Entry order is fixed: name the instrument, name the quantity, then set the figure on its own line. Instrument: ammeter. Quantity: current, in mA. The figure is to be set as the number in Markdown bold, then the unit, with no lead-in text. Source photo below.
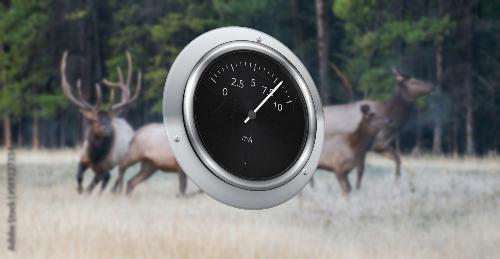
**8** mA
